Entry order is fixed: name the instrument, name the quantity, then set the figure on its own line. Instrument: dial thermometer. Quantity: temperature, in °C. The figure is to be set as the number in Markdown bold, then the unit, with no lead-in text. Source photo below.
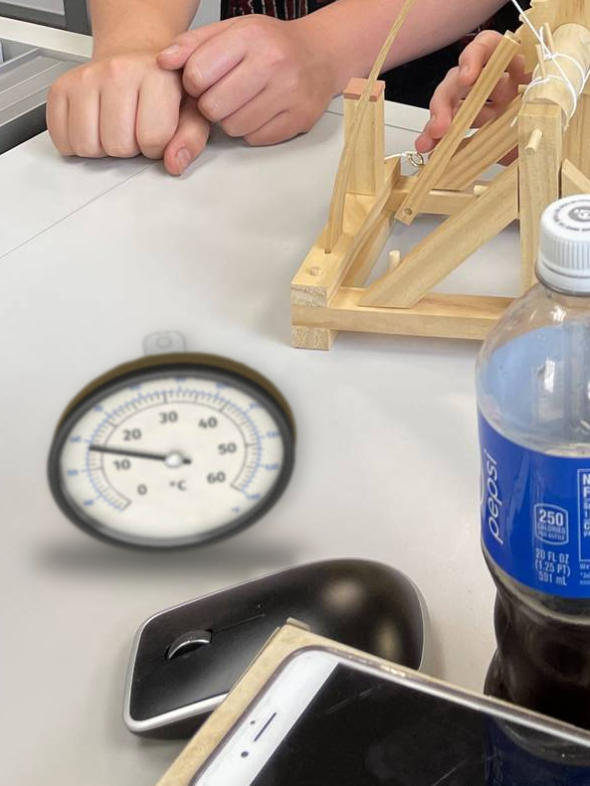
**15** °C
